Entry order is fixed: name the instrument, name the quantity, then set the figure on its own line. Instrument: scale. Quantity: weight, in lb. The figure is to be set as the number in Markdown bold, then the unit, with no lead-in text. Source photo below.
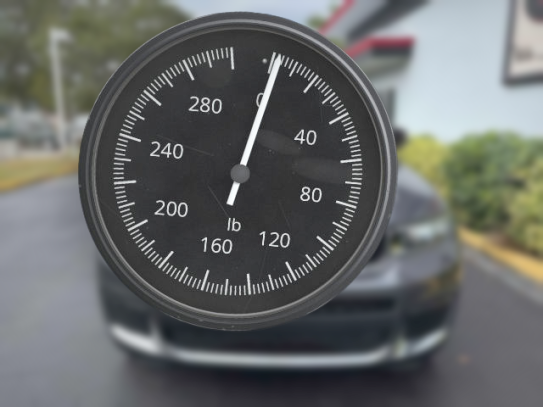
**2** lb
